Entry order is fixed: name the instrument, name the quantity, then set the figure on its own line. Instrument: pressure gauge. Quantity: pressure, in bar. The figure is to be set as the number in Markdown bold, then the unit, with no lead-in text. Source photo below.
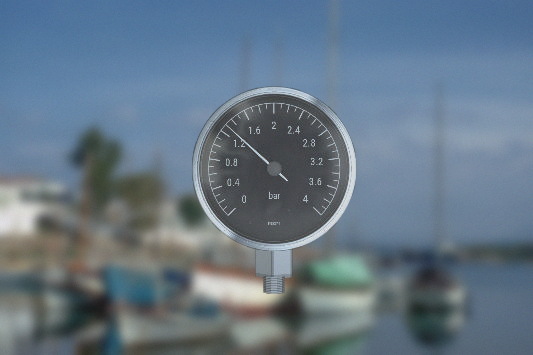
**1.3** bar
